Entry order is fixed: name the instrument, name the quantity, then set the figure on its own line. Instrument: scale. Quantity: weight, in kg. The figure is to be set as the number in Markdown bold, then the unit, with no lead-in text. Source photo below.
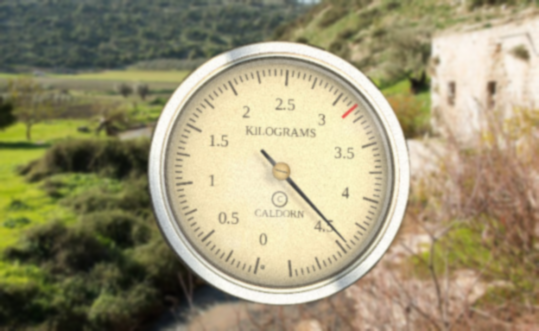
**4.45** kg
